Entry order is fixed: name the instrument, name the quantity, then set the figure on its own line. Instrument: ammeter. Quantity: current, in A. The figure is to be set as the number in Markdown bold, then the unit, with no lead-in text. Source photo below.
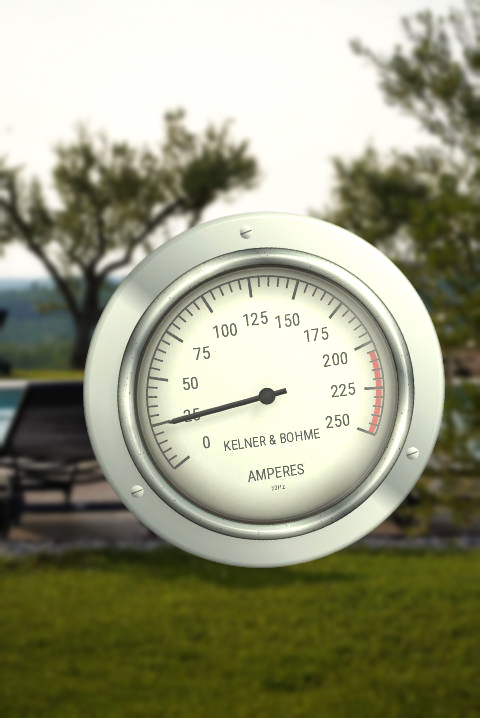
**25** A
